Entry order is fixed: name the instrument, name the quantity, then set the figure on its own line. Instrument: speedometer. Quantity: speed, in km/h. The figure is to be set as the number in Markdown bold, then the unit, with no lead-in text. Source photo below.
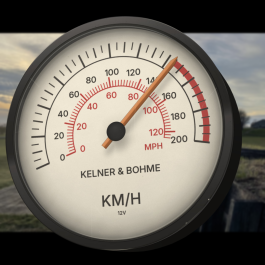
**145** km/h
